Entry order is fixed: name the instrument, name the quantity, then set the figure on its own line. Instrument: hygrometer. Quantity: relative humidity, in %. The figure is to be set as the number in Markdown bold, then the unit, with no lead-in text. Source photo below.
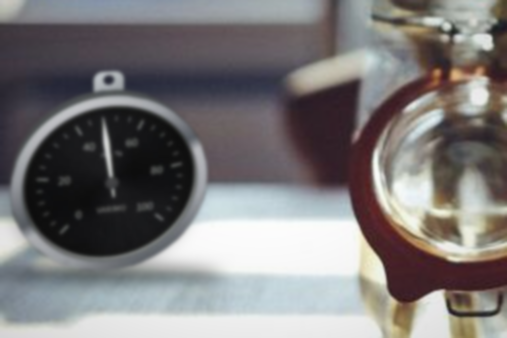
**48** %
